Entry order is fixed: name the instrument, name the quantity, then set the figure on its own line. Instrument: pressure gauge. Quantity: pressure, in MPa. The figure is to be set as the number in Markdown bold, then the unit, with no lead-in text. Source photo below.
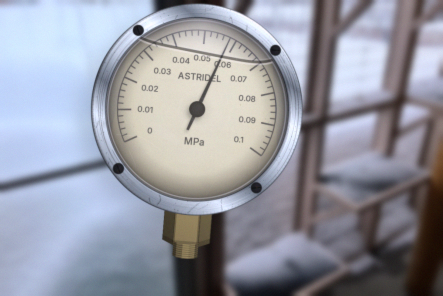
**0.058** MPa
